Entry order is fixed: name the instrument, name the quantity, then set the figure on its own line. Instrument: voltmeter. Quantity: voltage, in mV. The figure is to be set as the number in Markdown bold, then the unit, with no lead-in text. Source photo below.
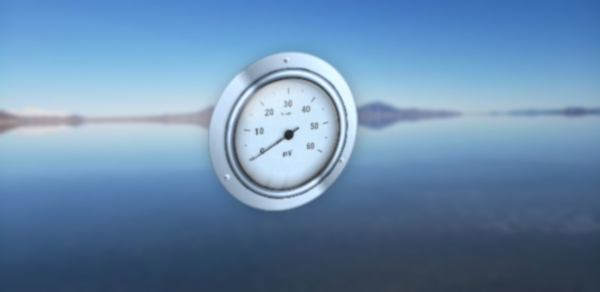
**0** mV
